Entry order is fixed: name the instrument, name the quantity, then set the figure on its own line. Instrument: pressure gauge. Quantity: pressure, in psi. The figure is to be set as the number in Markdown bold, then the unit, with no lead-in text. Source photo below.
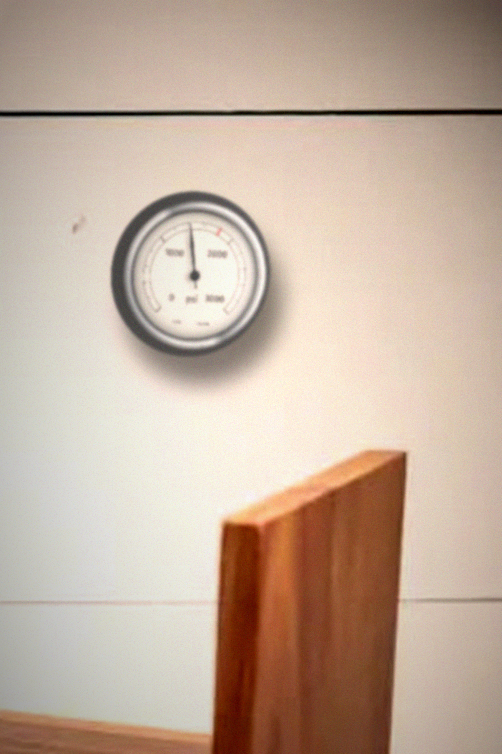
**1400** psi
